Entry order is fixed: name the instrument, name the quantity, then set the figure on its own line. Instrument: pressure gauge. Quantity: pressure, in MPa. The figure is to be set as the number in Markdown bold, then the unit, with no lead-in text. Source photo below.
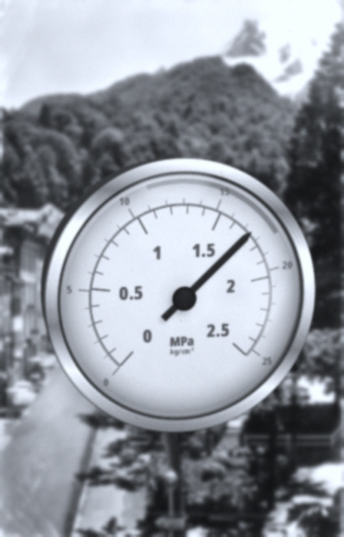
**1.7** MPa
